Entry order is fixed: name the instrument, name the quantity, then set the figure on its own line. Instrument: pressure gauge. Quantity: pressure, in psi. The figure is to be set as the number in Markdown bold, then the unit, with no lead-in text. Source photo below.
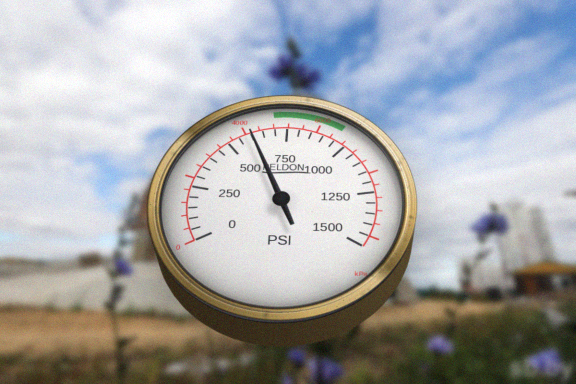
**600** psi
